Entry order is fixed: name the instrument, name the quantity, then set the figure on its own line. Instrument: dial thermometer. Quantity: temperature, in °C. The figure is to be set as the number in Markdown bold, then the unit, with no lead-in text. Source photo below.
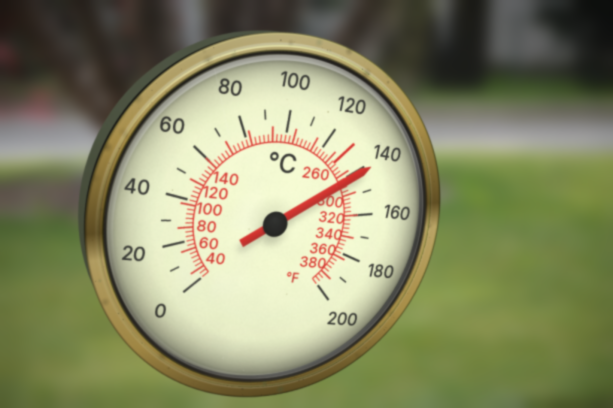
**140** °C
